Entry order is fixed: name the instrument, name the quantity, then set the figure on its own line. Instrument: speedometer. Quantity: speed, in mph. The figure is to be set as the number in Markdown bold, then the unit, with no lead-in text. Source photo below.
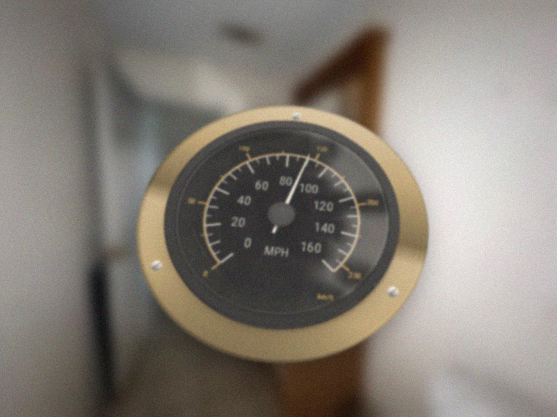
**90** mph
